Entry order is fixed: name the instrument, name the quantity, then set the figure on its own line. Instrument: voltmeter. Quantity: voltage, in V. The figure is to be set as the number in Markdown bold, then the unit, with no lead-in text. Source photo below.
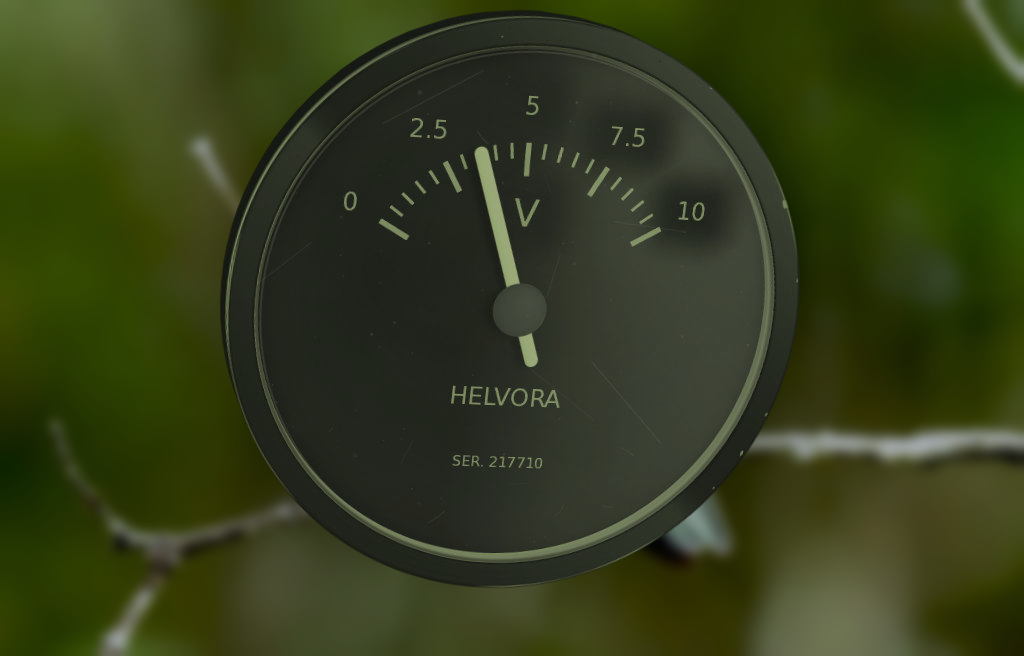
**3.5** V
